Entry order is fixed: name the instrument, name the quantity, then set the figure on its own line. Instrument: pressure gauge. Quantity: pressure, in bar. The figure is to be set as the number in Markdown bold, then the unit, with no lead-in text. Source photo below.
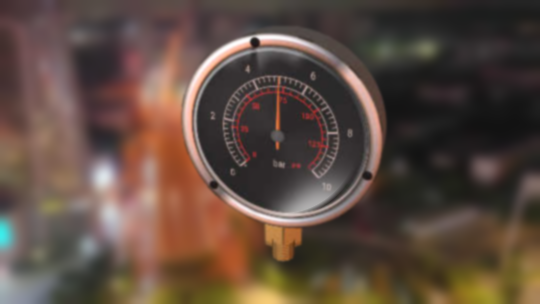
**5** bar
